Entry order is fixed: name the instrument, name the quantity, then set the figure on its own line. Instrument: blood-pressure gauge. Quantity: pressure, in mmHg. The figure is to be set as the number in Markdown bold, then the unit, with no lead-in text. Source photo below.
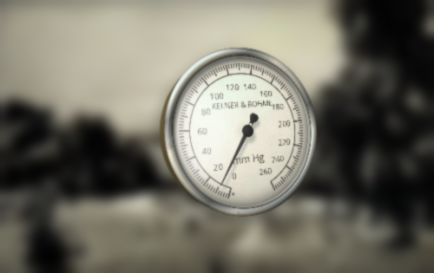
**10** mmHg
